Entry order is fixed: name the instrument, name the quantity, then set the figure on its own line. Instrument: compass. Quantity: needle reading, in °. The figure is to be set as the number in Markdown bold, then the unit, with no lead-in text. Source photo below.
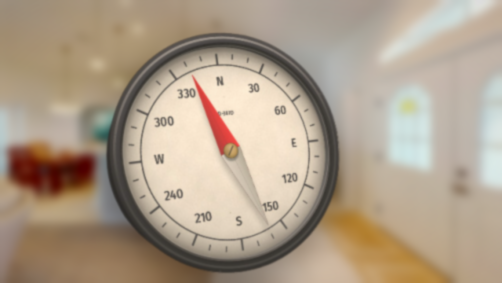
**340** °
